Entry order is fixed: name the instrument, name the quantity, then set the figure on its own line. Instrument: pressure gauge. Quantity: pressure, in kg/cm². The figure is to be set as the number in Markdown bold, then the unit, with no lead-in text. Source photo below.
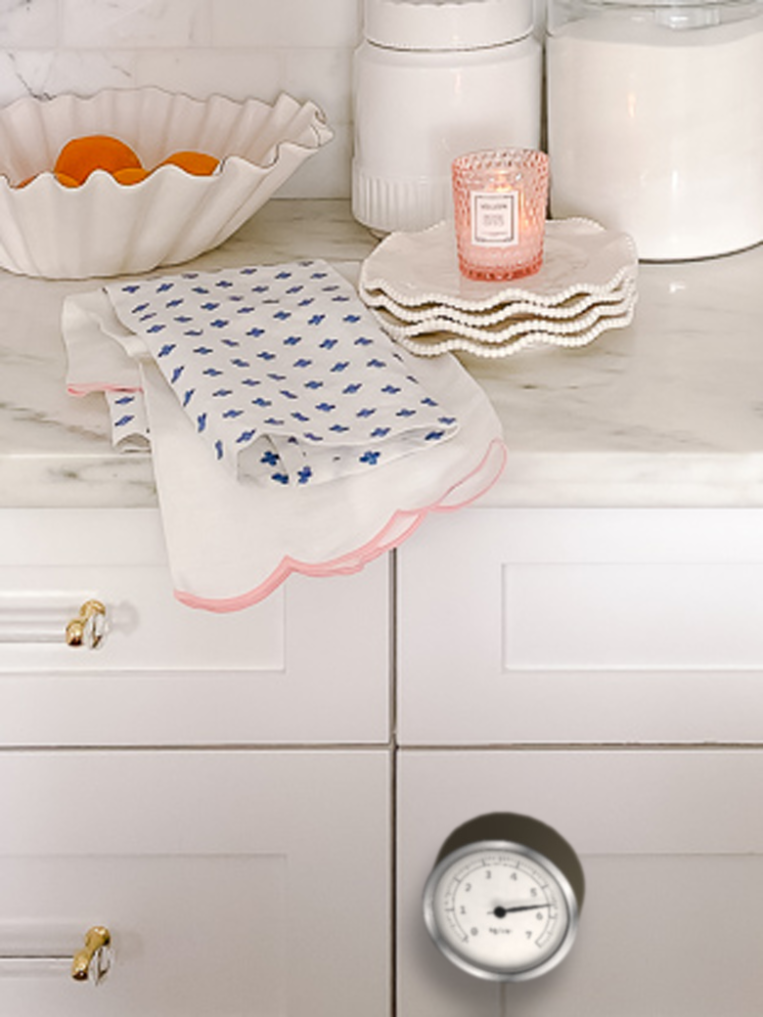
**5.5** kg/cm²
